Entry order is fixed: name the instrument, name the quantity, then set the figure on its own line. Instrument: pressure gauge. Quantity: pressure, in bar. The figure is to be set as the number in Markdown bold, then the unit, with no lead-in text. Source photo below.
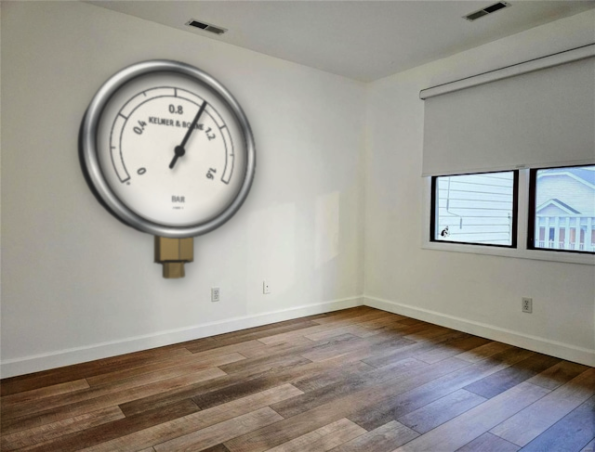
**1** bar
